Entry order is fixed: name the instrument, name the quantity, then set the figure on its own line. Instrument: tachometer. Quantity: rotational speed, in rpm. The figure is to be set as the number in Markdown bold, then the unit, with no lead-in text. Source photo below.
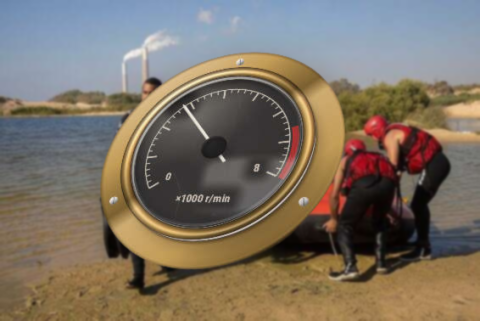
**2800** rpm
